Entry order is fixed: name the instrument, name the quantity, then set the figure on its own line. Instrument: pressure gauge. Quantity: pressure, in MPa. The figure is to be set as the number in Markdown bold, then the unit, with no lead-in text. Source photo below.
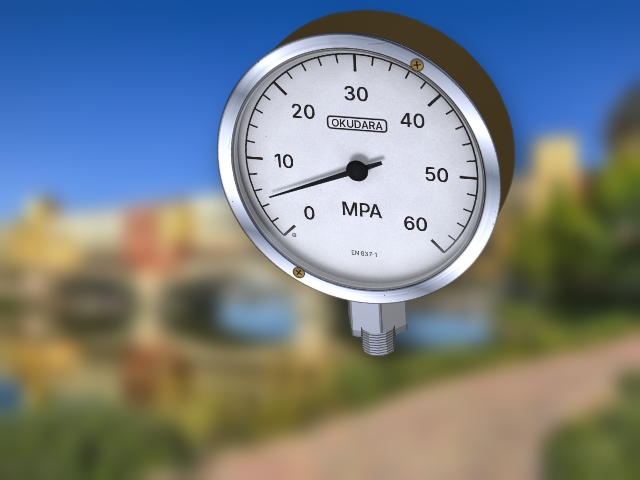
**5** MPa
